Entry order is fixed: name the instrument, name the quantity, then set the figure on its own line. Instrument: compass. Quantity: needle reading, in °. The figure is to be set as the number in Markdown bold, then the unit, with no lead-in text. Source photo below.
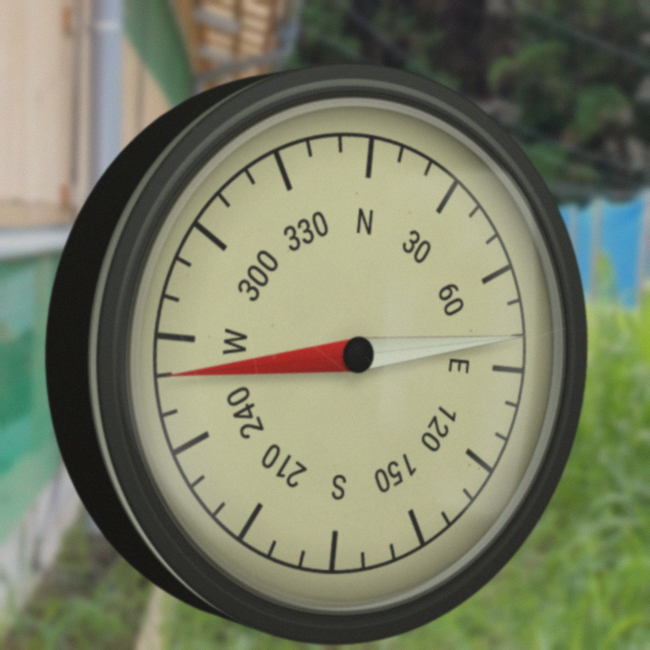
**260** °
